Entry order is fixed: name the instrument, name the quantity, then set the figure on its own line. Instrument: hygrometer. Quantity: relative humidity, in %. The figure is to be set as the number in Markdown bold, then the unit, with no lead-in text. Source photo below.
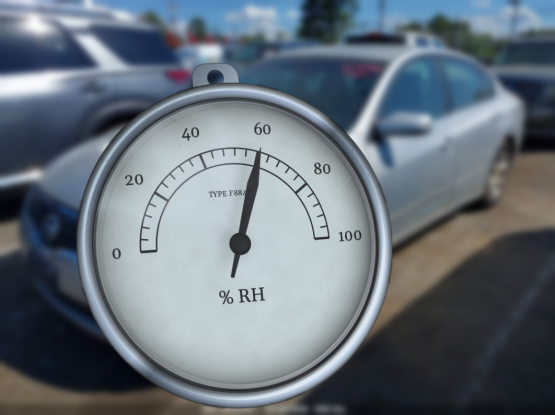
**60** %
